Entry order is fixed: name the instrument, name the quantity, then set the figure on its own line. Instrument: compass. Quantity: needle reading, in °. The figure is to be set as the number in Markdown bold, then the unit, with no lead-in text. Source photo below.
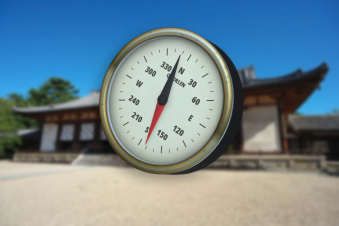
**170** °
